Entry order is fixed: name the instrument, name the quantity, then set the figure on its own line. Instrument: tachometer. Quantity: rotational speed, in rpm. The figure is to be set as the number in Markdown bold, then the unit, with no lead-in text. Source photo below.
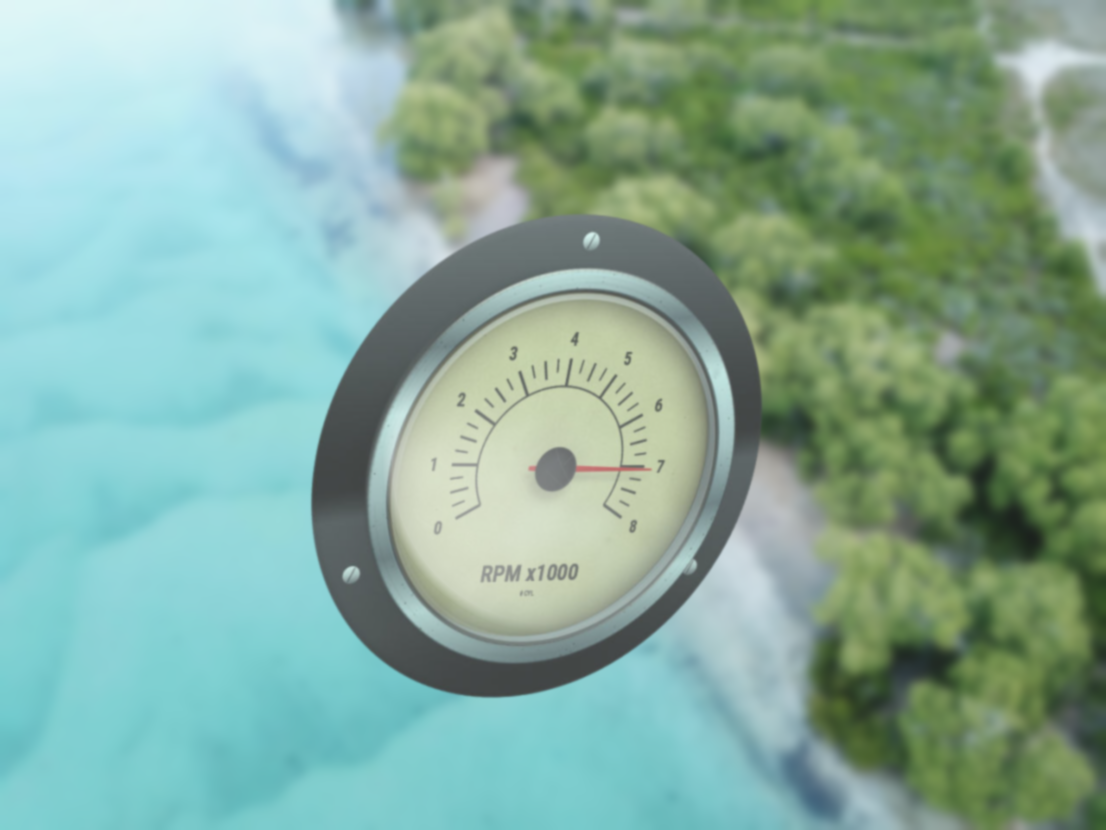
**7000** rpm
